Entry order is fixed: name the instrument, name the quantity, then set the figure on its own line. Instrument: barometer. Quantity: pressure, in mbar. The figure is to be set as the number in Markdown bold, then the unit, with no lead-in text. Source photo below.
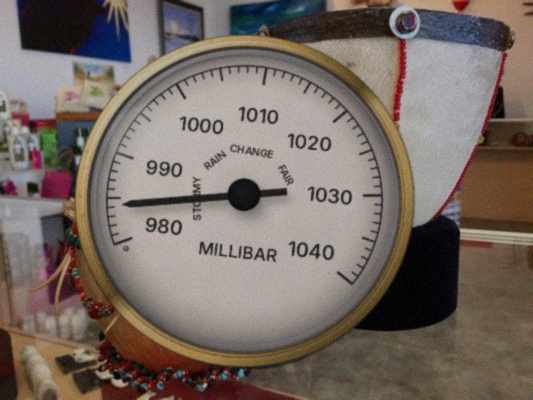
**984** mbar
